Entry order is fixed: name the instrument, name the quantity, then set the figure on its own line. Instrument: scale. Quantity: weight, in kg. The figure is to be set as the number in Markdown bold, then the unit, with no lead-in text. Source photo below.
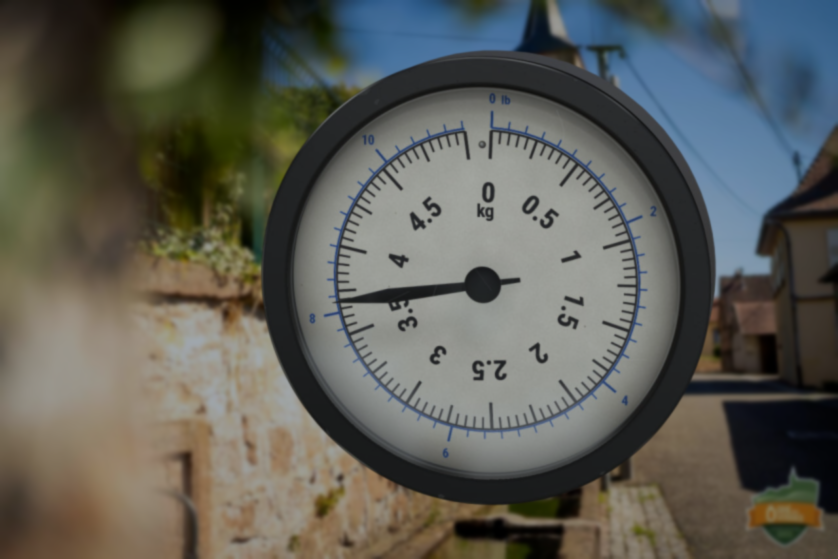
**3.7** kg
